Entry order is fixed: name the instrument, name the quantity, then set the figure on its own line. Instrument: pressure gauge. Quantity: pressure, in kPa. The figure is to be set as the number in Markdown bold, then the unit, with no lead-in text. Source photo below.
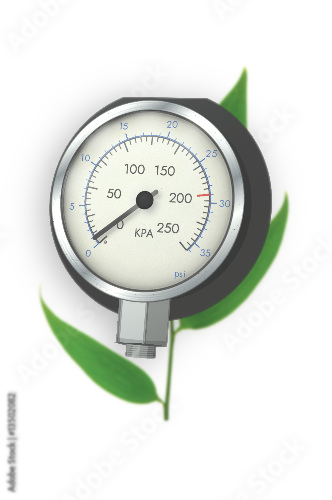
**5** kPa
